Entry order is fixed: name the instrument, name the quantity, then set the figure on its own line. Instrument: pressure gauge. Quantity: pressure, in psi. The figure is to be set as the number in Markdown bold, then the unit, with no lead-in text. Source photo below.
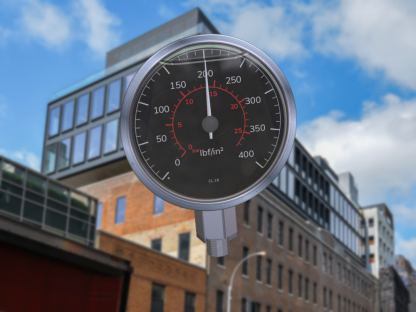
**200** psi
